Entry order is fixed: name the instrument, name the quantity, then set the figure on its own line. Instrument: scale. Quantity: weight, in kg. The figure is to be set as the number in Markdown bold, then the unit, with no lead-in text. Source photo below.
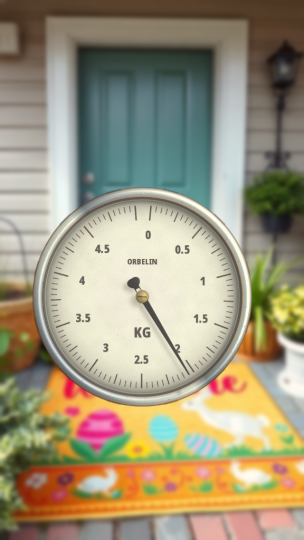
**2.05** kg
